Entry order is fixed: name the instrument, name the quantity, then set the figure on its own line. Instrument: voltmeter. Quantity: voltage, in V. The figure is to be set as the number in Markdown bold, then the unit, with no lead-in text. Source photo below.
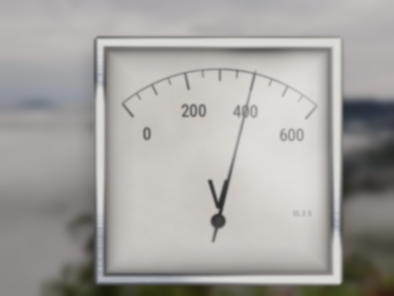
**400** V
